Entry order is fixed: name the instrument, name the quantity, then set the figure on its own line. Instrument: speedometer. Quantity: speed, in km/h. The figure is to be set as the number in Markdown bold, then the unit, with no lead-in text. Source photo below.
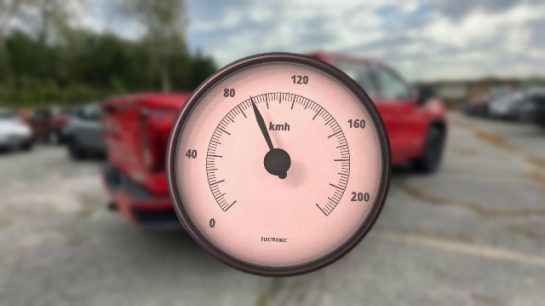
**90** km/h
